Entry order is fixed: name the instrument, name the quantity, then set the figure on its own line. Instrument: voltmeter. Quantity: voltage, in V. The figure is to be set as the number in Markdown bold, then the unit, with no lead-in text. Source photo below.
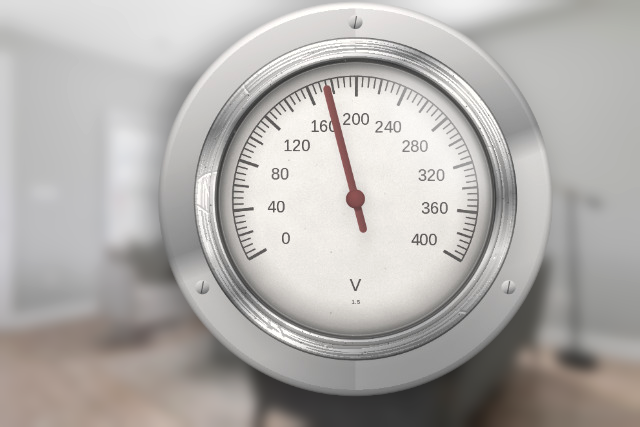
**175** V
